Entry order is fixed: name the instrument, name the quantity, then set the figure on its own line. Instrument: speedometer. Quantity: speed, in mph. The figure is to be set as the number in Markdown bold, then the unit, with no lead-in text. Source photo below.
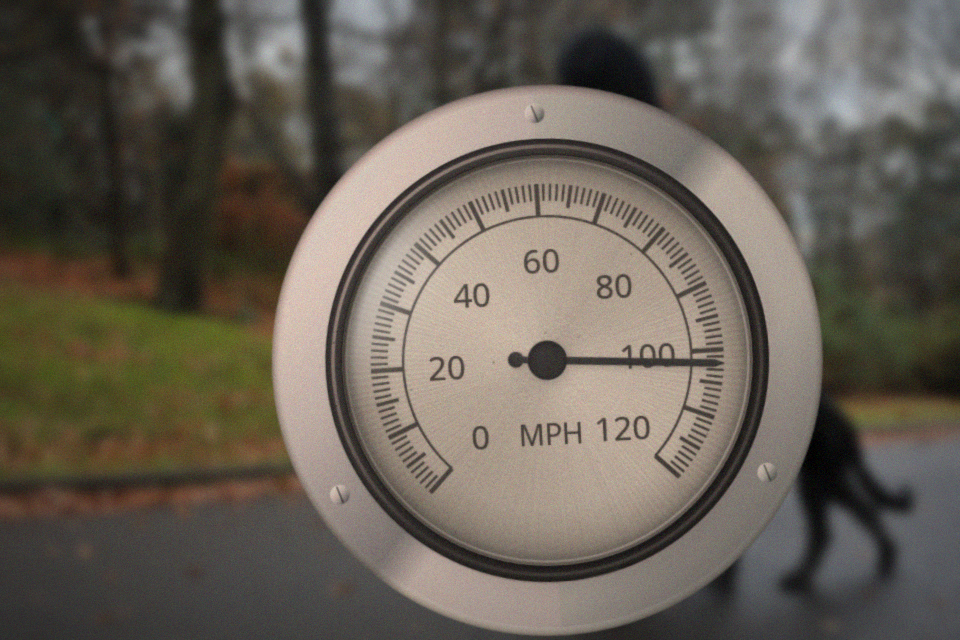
**102** mph
